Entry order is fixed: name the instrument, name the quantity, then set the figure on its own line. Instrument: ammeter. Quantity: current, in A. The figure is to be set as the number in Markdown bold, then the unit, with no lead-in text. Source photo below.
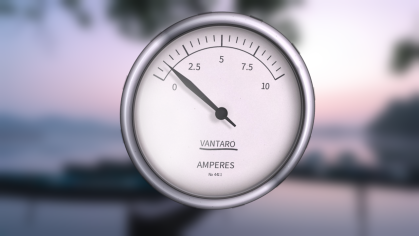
**1** A
